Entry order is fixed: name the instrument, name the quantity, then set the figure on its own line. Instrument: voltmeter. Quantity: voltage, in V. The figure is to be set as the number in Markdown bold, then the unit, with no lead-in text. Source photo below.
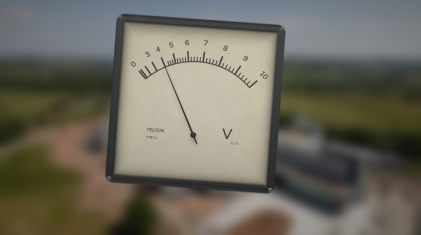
**4** V
